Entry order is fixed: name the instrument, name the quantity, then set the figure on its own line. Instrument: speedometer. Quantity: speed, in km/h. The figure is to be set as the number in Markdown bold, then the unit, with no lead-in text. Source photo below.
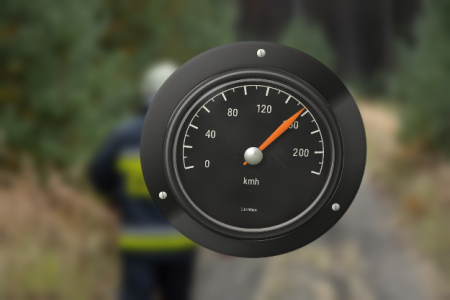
**155** km/h
